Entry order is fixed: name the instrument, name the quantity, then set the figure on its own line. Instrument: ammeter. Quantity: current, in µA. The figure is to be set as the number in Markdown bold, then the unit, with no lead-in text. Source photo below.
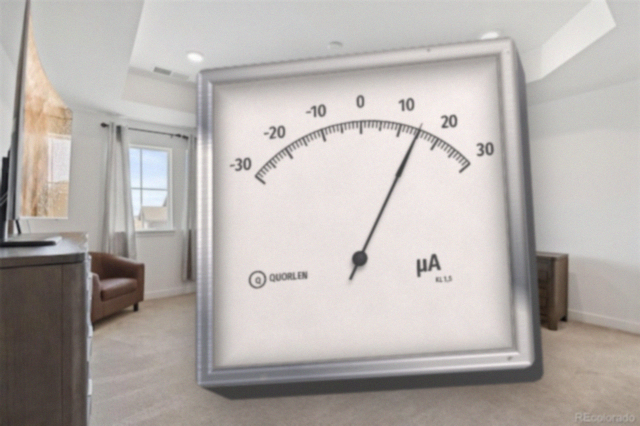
**15** µA
